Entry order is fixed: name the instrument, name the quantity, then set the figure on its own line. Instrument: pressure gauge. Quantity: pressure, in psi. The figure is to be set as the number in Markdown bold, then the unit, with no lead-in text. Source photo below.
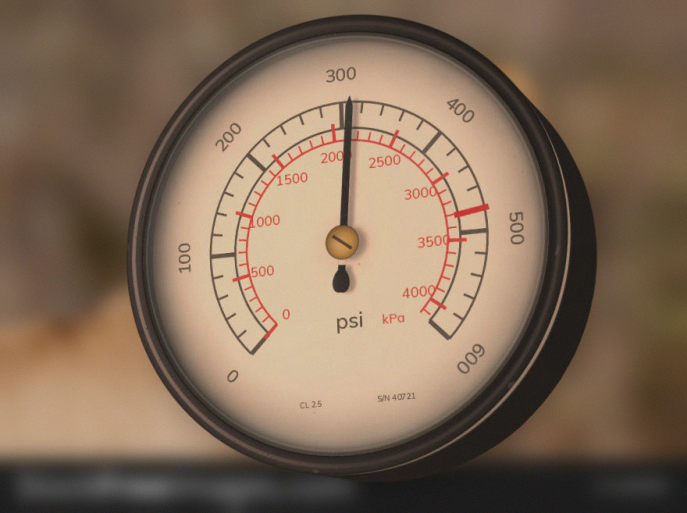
**310** psi
